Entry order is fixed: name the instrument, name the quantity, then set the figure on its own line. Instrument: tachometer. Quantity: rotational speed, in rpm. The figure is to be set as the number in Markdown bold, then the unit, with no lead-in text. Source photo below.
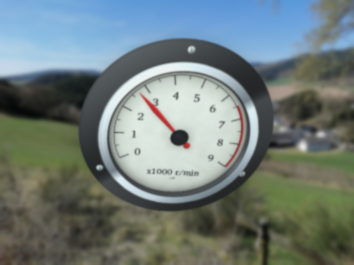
**2750** rpm
